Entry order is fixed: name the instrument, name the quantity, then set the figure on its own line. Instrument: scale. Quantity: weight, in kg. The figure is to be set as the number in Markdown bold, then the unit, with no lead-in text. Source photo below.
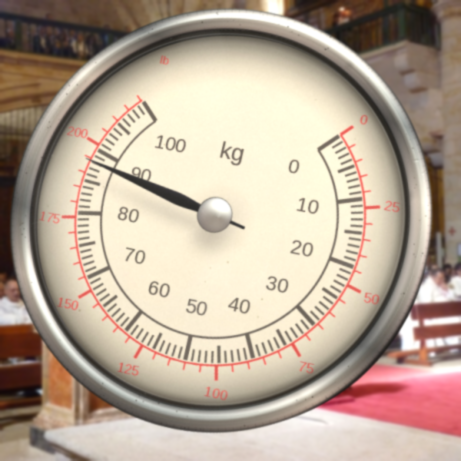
**88** kg
